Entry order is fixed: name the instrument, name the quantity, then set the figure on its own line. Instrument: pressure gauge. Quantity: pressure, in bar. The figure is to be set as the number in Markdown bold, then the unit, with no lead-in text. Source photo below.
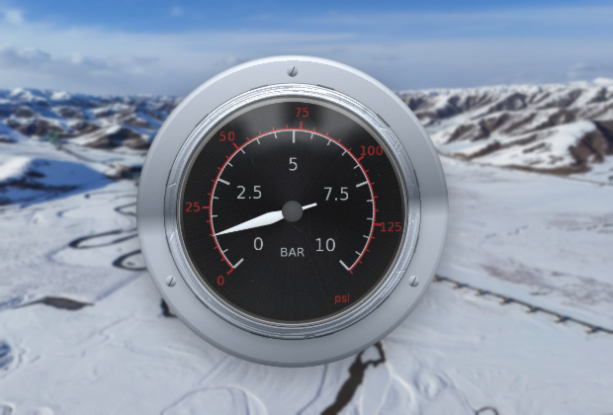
**1** bar
